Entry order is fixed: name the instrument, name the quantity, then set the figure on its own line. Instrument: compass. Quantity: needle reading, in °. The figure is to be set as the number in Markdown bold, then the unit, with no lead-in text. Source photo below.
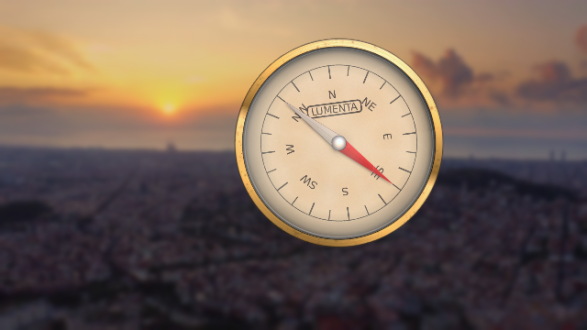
**135** °
